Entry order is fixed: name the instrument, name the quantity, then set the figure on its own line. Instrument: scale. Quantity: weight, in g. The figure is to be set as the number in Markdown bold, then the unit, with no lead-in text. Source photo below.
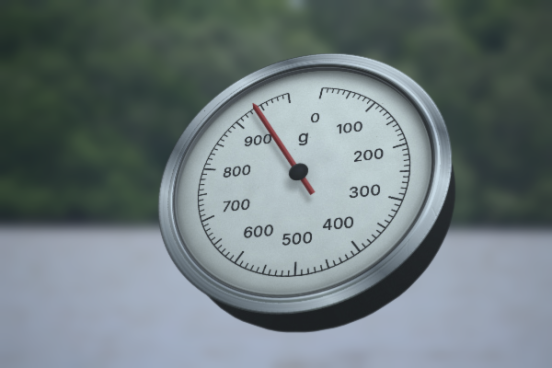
**940** g
